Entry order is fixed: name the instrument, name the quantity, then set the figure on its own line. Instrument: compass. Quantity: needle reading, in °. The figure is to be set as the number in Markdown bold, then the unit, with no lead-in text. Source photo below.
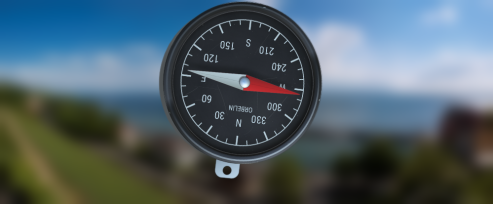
**275** °
